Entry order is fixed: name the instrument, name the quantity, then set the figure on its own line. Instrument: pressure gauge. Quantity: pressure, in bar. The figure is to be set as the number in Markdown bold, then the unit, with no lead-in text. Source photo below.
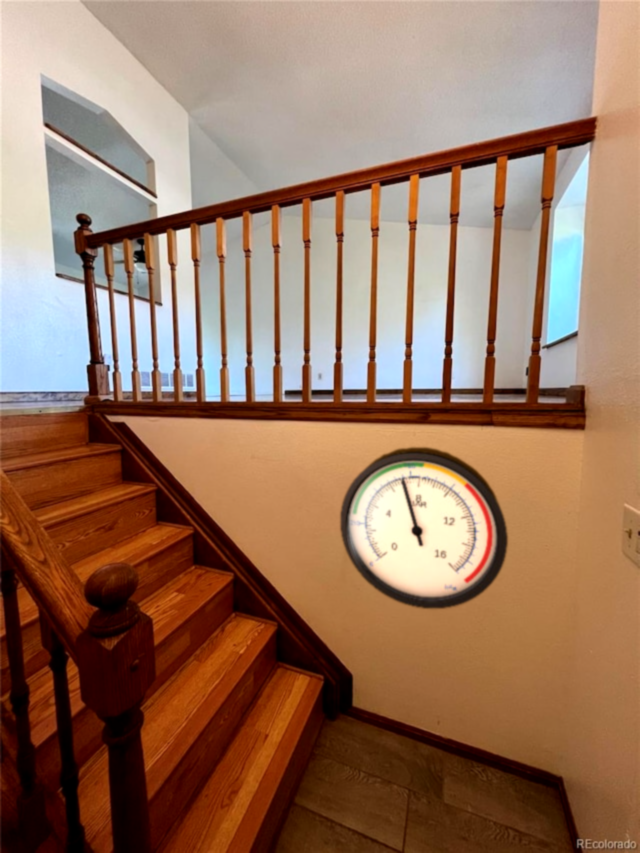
**7** bar
